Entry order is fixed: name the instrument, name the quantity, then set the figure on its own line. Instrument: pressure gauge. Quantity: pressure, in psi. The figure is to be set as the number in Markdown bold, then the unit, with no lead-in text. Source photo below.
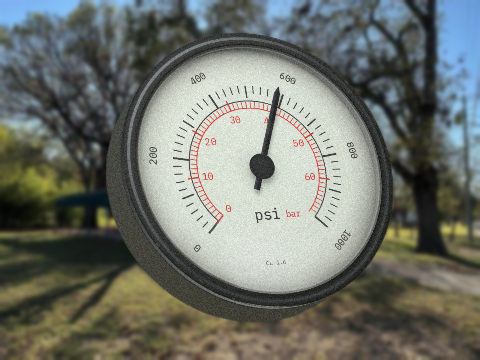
**580** psi
